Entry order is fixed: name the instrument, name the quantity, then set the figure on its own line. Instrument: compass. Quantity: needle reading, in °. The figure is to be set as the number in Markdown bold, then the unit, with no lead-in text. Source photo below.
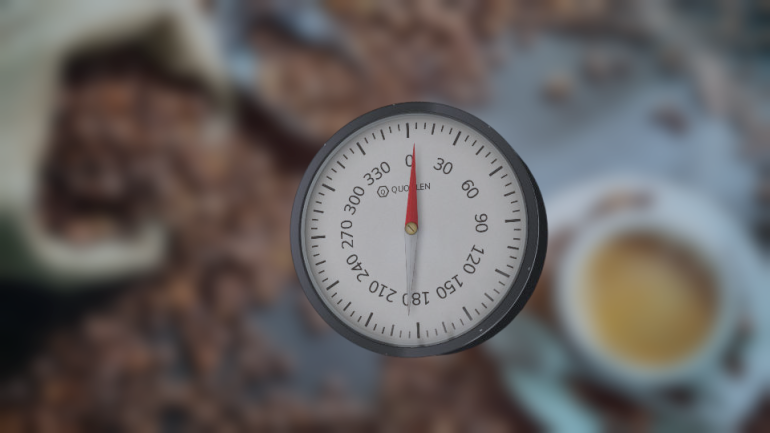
**5** °
